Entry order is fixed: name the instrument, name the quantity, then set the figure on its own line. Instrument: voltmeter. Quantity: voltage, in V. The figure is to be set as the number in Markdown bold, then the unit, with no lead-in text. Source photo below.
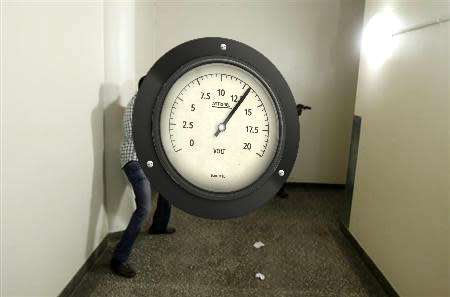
**13** V
